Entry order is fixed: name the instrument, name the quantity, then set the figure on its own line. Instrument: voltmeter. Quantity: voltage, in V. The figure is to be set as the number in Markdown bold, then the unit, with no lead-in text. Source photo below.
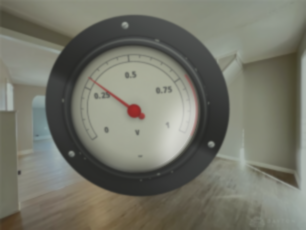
**0.3** V
